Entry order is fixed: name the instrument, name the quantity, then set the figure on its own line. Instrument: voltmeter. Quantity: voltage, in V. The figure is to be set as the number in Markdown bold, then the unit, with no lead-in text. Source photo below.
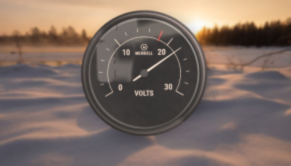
**22** V
